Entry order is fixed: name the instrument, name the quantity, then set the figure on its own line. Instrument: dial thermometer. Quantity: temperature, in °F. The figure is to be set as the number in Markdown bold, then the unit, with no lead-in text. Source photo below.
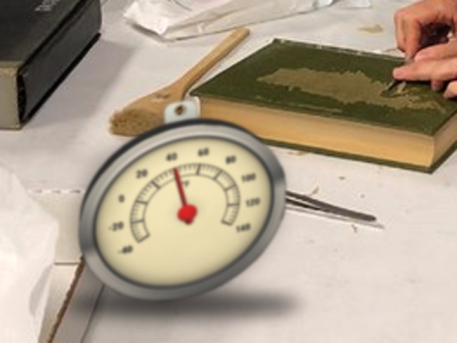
**40** °F
